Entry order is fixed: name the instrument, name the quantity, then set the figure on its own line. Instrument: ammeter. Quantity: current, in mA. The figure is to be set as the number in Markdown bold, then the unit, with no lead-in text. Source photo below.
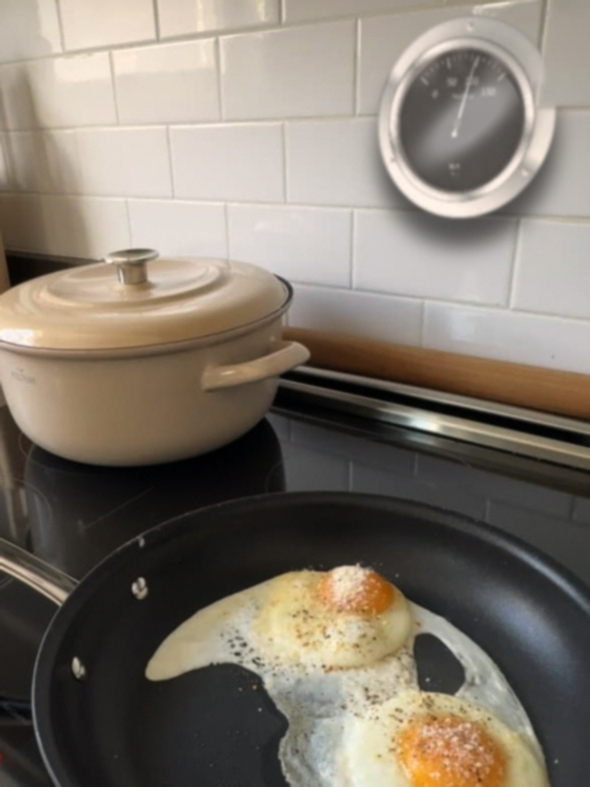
**100** mA
